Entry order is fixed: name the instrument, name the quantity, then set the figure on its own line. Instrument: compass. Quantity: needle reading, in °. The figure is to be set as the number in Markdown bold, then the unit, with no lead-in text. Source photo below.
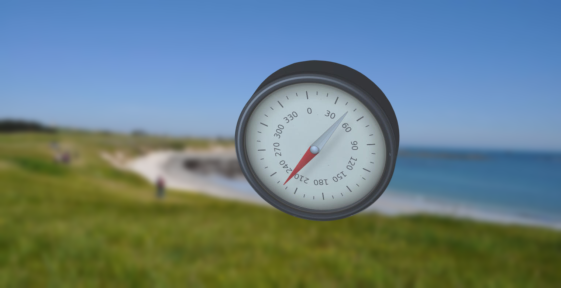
**225** °
